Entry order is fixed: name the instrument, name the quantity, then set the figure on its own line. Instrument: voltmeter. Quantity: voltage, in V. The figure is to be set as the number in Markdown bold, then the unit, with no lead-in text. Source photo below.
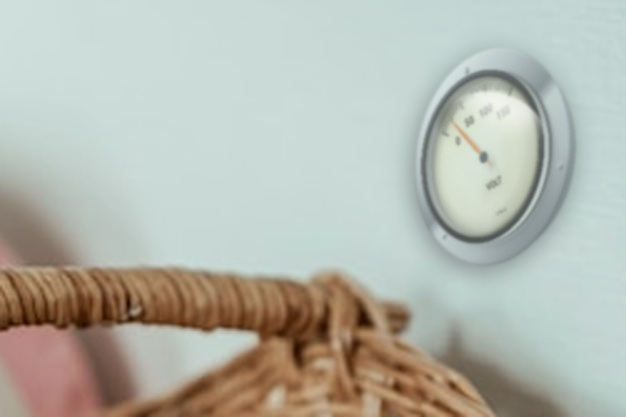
**25** V
